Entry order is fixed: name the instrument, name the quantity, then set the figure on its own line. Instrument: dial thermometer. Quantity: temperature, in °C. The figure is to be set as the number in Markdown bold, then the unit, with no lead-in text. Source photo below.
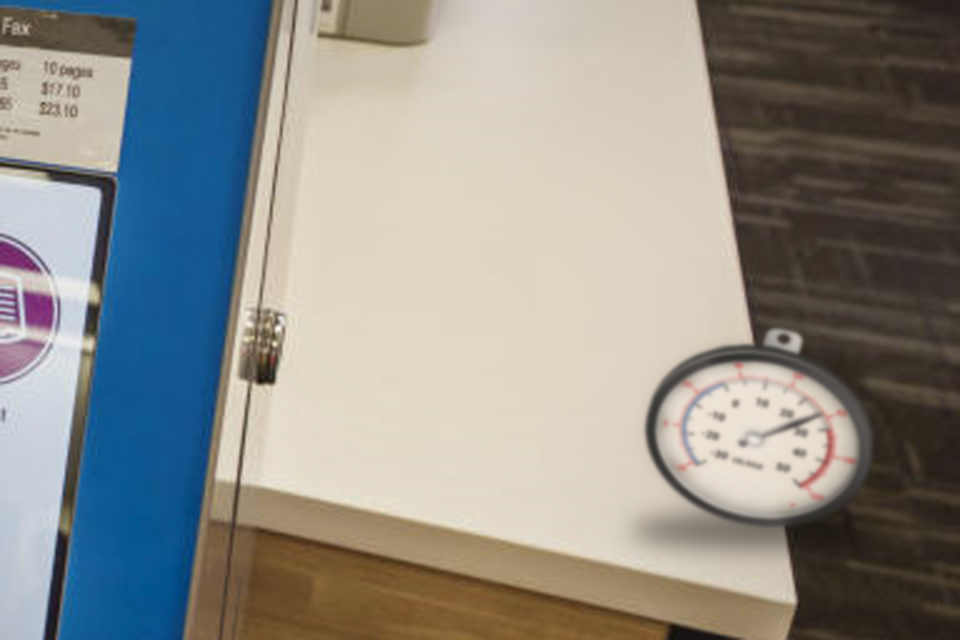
**25** °C
